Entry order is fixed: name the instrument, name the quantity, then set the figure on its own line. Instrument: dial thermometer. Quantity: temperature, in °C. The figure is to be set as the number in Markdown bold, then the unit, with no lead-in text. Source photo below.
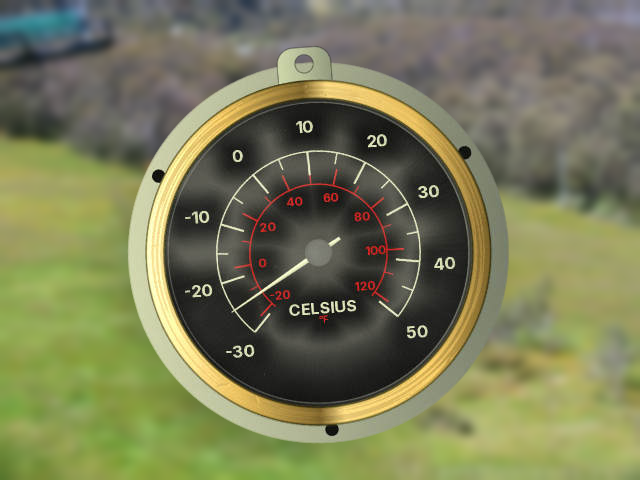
**-25** °C
